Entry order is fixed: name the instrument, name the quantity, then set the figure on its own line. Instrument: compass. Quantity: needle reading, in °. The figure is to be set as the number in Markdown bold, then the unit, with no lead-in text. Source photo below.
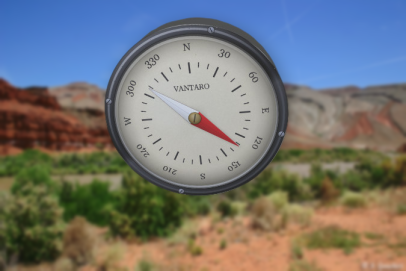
**130** °
